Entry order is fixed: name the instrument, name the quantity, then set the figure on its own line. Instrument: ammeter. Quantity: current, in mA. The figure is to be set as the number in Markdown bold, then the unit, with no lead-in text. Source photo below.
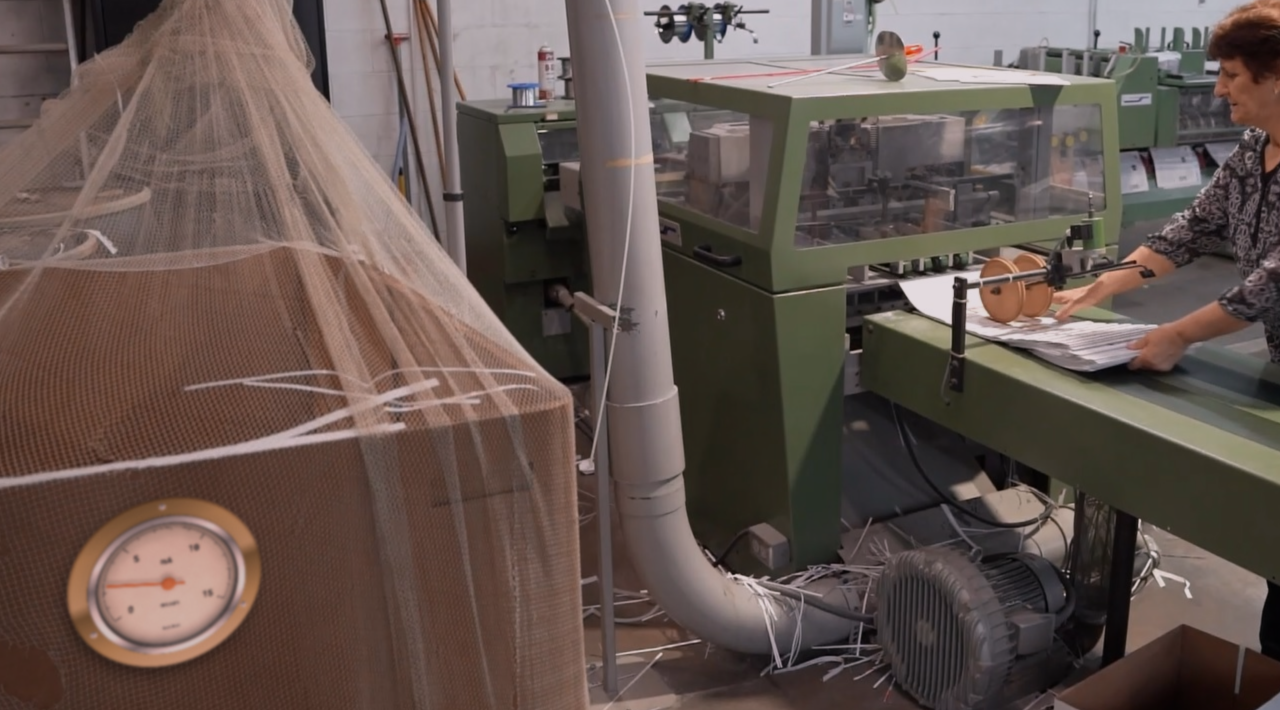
**2.5** mA
